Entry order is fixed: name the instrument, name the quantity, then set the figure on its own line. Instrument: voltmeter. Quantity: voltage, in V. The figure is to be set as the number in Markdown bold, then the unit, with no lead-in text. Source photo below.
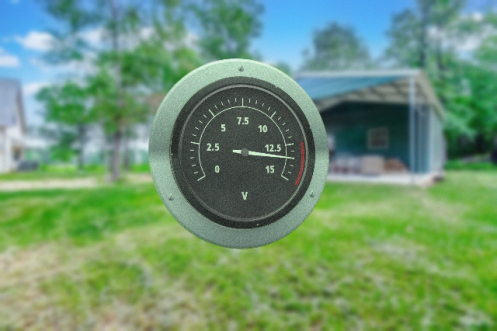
**13.5** V
